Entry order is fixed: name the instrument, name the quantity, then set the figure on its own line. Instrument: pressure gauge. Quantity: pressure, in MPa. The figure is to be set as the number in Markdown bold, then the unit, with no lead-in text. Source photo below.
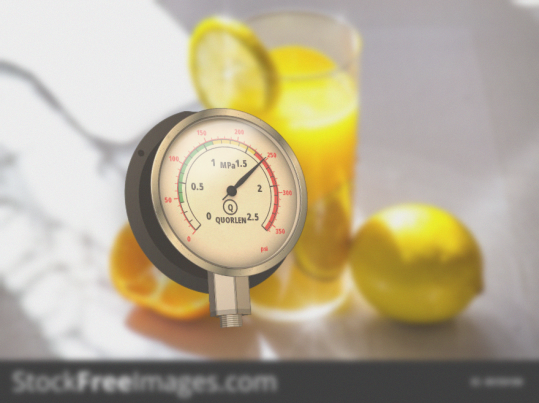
**1.7** MPa
